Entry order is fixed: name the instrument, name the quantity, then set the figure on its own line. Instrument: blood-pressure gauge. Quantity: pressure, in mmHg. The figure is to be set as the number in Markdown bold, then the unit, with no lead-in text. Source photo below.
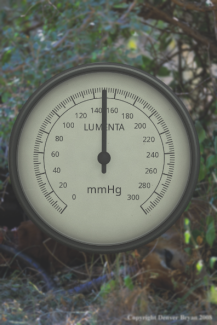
**150** mmHg
